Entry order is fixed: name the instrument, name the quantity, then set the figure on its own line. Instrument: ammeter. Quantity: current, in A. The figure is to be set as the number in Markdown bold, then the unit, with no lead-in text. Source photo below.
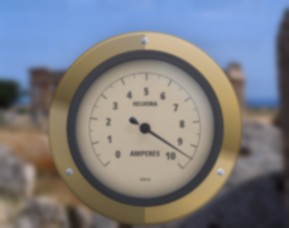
**9.5** A
